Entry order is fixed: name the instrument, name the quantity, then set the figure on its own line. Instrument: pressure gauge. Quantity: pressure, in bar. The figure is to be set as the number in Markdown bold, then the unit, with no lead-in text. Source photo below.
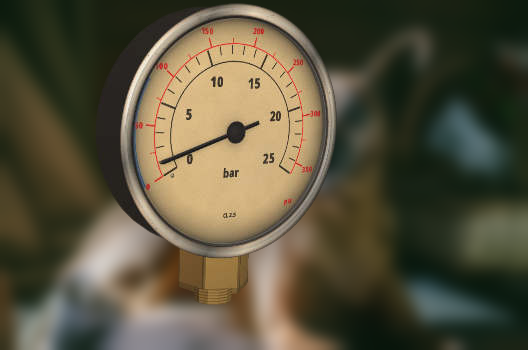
**1** bar
